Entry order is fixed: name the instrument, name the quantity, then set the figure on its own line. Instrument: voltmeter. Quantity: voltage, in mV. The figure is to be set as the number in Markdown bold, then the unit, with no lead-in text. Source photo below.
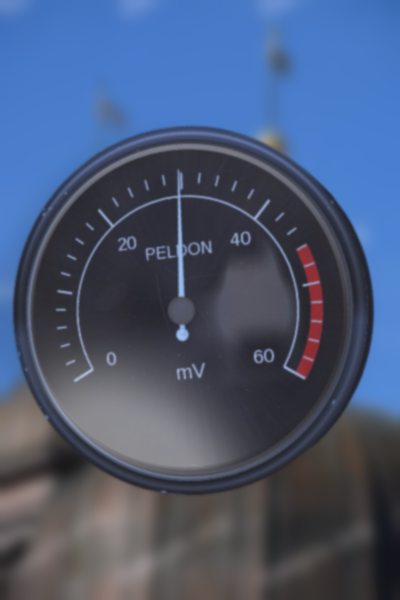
**30** mV
